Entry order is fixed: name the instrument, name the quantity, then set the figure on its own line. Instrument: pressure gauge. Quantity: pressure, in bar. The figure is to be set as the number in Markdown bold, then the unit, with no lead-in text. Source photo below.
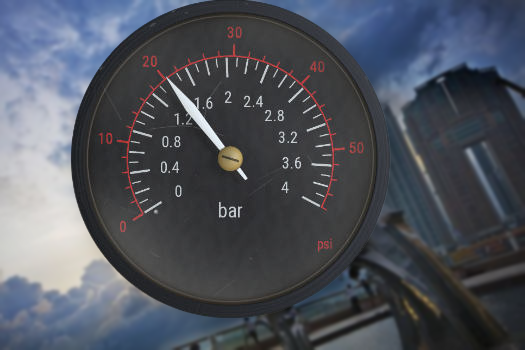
**1.4** bar
